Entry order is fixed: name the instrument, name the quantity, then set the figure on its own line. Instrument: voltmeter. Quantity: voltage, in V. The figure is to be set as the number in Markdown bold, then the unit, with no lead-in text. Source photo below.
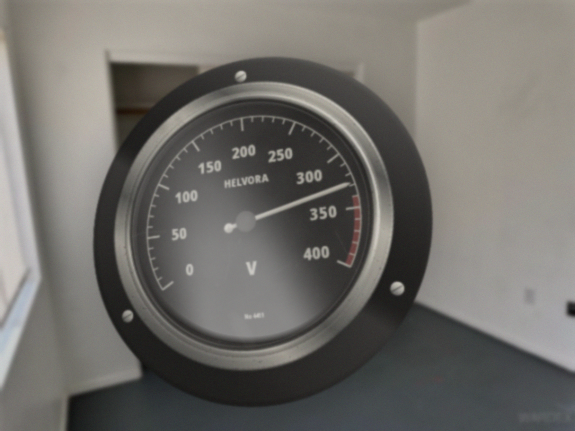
**330** V
